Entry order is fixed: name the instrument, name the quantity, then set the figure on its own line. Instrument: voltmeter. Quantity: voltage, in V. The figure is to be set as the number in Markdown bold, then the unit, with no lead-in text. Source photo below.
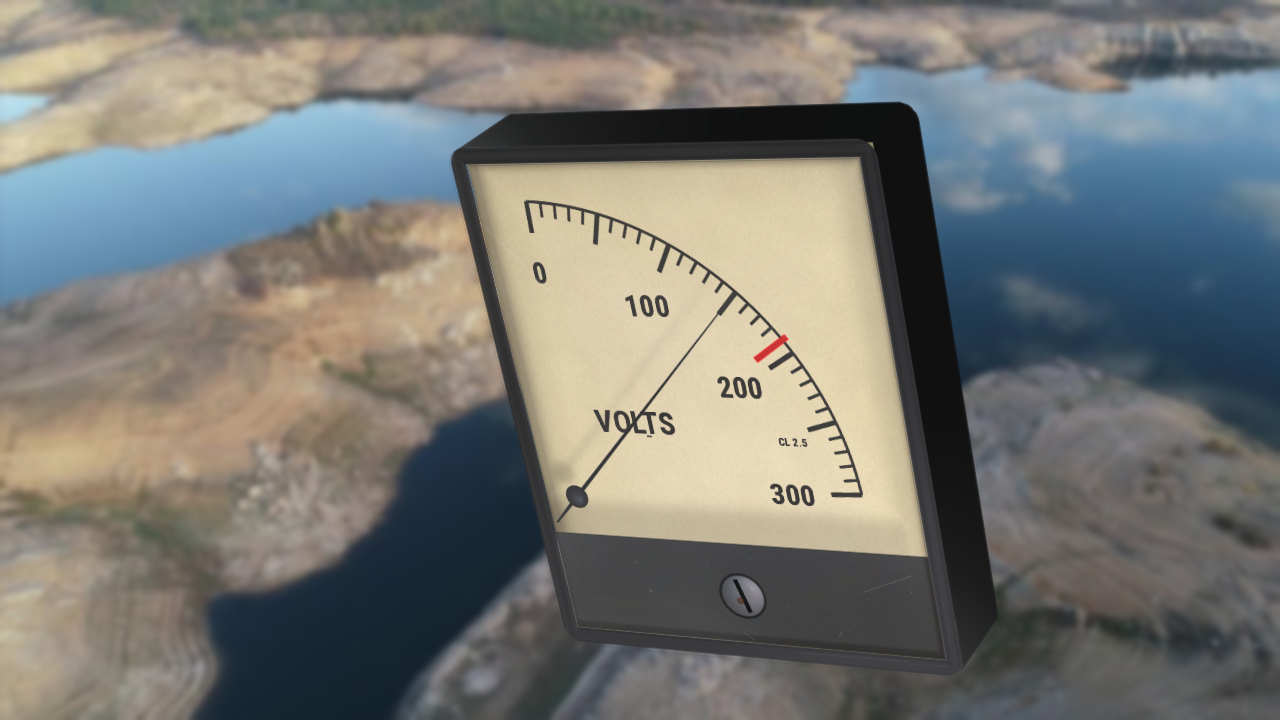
**150** V
